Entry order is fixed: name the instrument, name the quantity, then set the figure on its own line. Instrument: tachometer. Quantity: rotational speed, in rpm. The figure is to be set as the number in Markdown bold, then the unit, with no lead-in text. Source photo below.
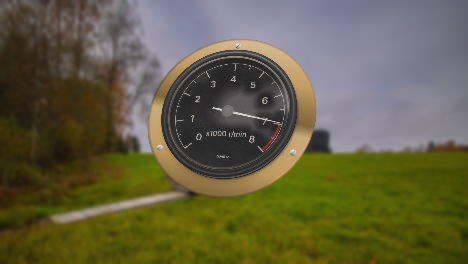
**7000** rpm
